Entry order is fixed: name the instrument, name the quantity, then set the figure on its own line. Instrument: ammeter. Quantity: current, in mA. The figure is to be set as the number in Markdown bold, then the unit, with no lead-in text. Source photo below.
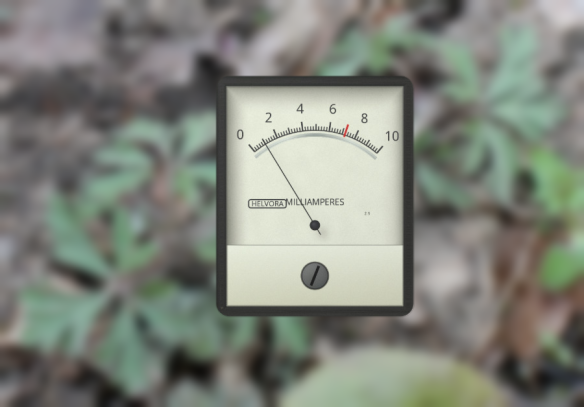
**1** mA
